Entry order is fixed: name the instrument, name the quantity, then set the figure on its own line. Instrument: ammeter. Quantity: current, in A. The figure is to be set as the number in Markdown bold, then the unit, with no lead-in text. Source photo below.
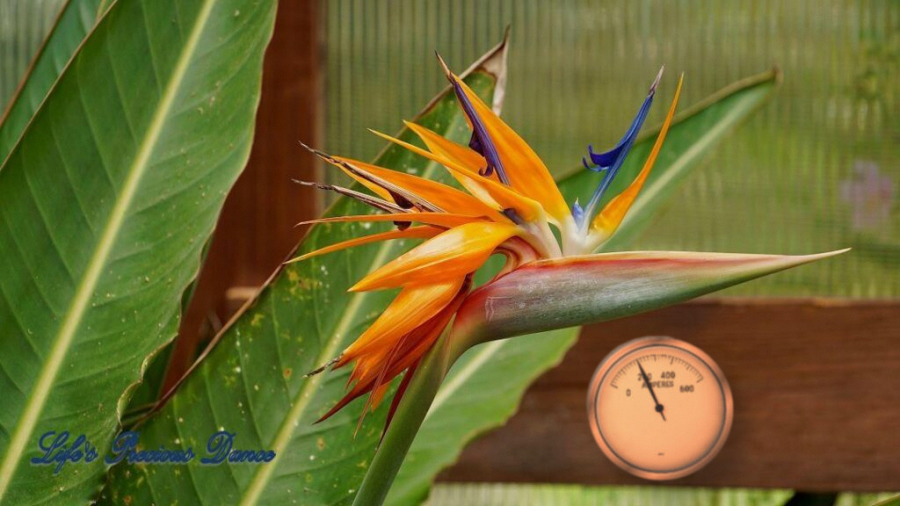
**200** A
